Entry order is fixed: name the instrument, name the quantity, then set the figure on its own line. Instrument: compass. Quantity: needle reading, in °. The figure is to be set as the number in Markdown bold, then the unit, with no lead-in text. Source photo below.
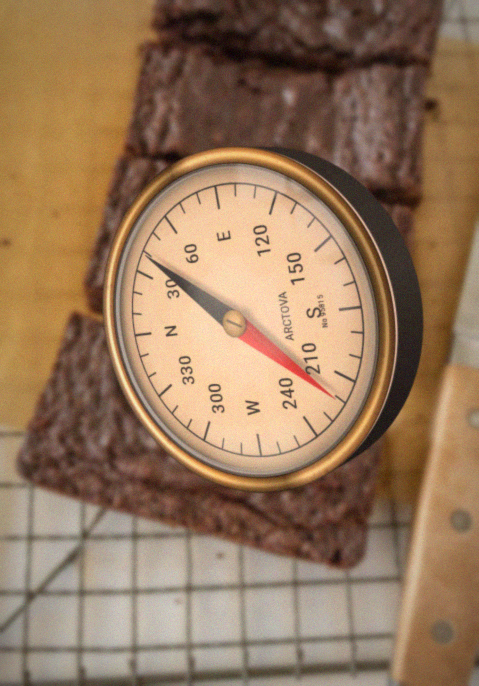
**220** °
